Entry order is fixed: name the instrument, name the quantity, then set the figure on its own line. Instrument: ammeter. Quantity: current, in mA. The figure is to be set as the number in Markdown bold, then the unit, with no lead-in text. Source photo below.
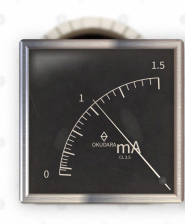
**1.05** mA
